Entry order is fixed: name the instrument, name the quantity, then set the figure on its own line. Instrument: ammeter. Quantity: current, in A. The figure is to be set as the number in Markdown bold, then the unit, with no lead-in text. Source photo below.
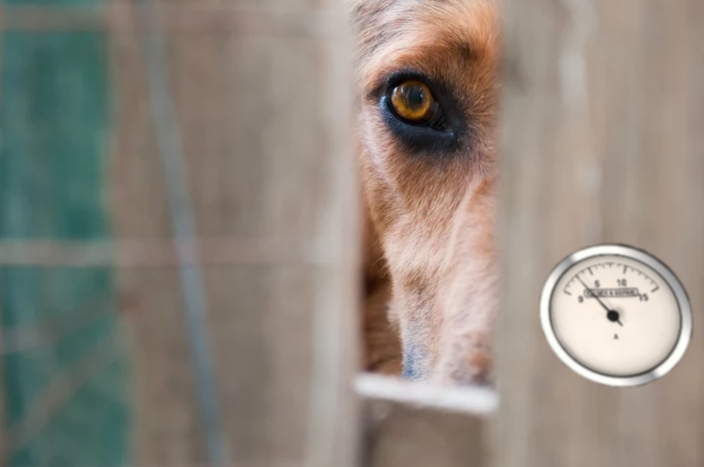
**3** A
